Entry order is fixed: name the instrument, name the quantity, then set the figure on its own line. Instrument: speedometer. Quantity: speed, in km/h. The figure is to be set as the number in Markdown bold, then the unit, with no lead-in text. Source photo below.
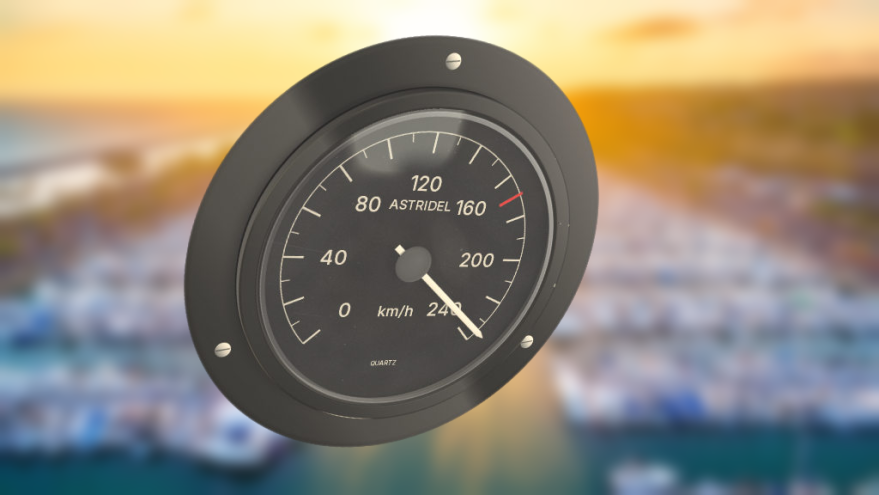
**235** km/h
